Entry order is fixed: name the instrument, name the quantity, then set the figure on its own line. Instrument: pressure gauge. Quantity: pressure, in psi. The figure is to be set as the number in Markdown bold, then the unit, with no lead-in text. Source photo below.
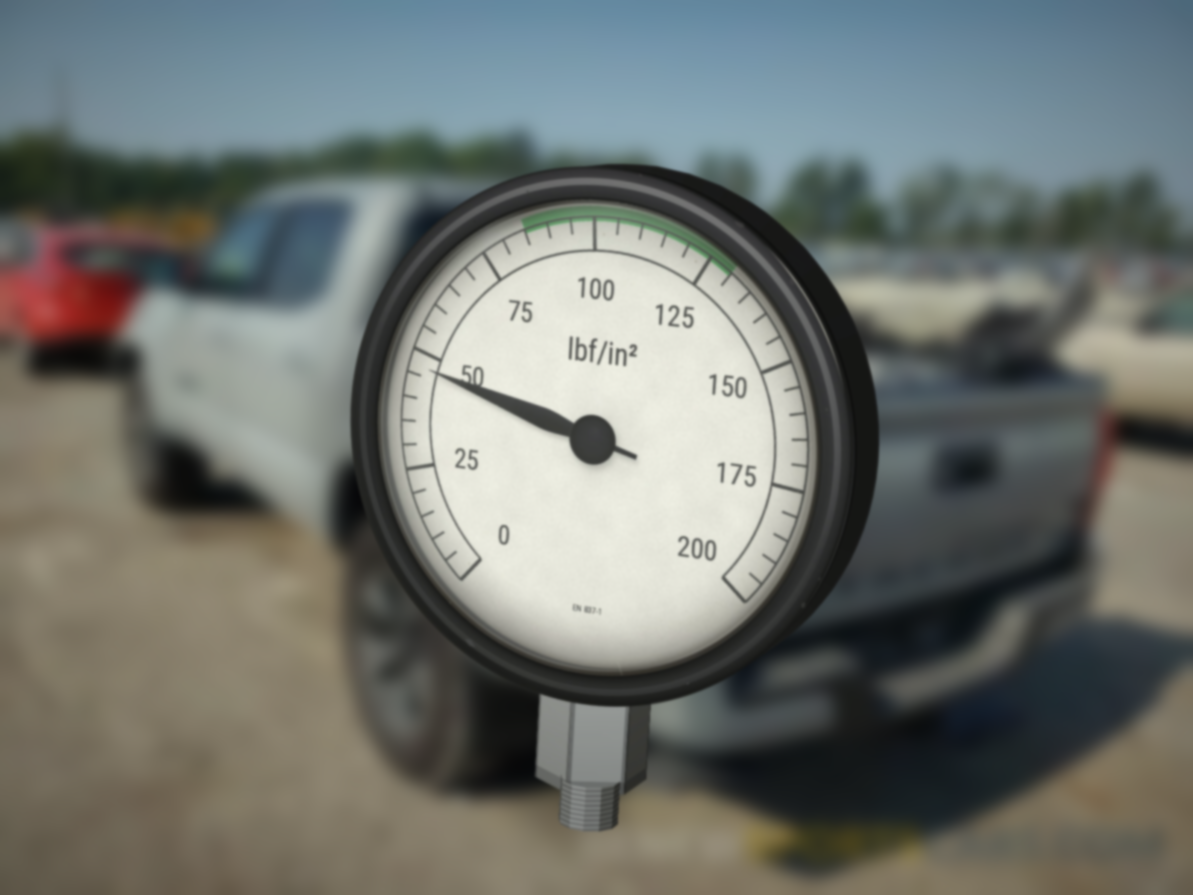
**47.5** psi
